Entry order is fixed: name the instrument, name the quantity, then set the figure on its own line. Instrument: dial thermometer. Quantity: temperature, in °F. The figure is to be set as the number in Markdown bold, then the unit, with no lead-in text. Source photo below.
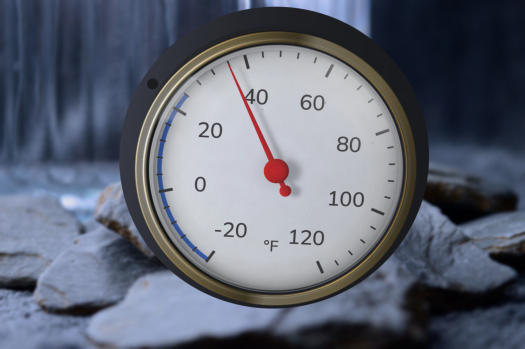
**36** °F
